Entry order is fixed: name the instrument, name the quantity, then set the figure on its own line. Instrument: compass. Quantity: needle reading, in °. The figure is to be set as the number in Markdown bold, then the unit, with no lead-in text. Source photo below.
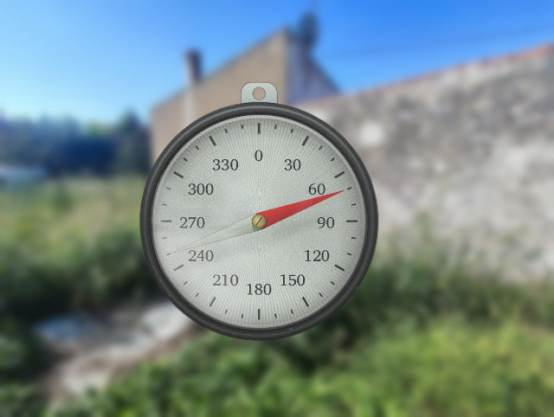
**70** °
